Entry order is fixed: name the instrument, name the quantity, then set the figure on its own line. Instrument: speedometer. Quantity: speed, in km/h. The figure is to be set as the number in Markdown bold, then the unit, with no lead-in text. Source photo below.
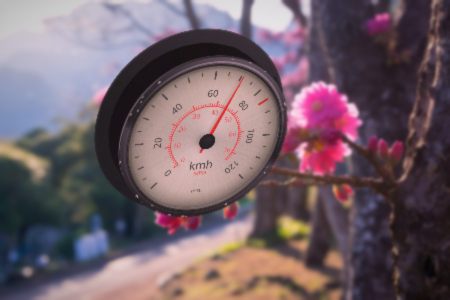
**70** km/h
